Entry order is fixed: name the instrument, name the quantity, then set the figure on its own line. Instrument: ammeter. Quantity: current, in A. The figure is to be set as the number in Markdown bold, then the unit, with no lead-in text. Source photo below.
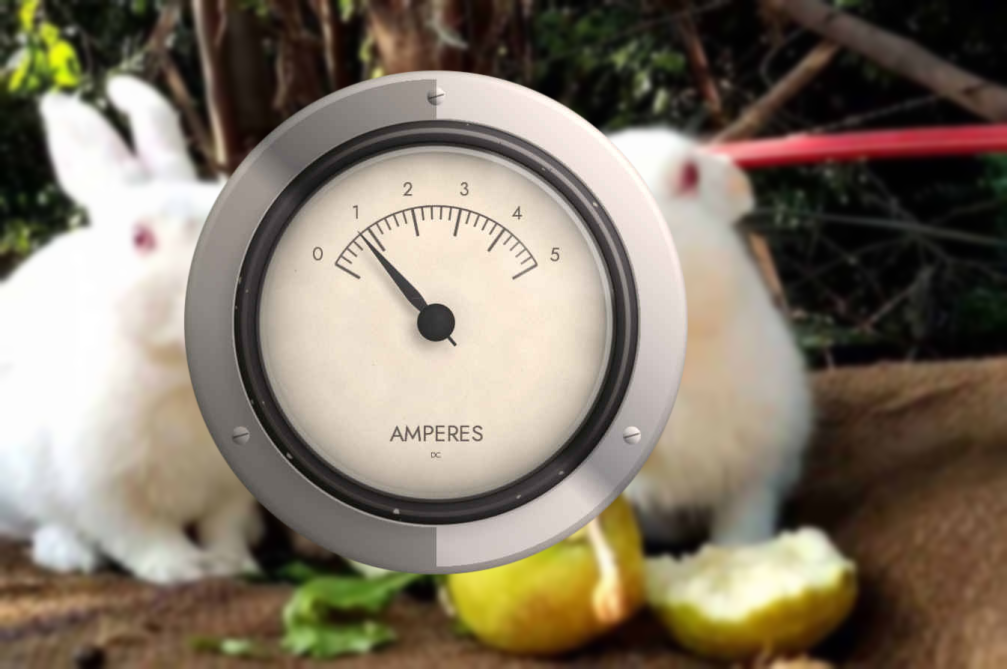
**0.8** A
